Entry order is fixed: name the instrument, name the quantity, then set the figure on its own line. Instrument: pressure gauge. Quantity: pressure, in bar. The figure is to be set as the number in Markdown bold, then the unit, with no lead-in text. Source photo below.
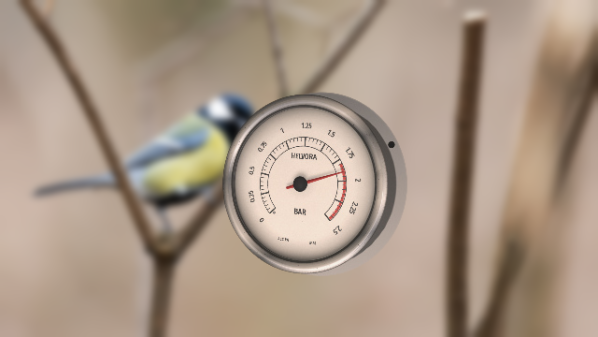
**1.9** bar
